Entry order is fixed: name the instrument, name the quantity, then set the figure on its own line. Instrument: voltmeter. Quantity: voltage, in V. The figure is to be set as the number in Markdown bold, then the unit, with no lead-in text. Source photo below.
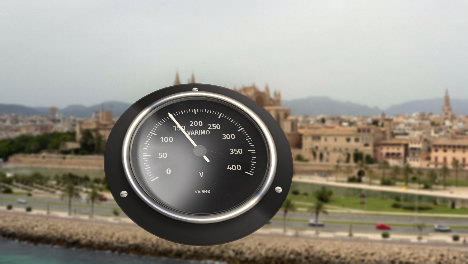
**150** V
